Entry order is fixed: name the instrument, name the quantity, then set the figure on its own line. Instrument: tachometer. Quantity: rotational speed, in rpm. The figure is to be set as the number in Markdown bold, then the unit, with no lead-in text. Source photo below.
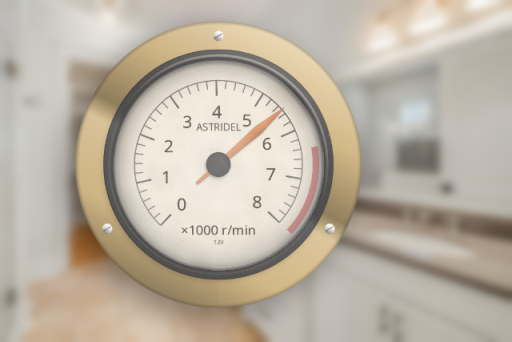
**5500** rpm
